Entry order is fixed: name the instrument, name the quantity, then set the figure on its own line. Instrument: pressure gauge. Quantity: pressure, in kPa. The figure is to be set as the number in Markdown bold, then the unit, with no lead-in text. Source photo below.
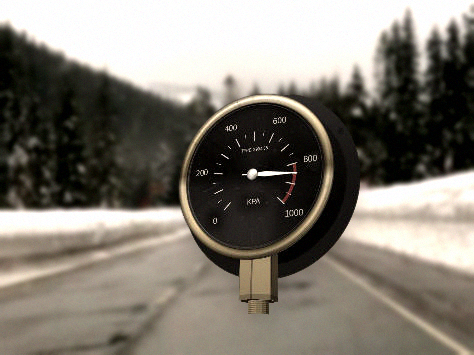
**850** kPa
